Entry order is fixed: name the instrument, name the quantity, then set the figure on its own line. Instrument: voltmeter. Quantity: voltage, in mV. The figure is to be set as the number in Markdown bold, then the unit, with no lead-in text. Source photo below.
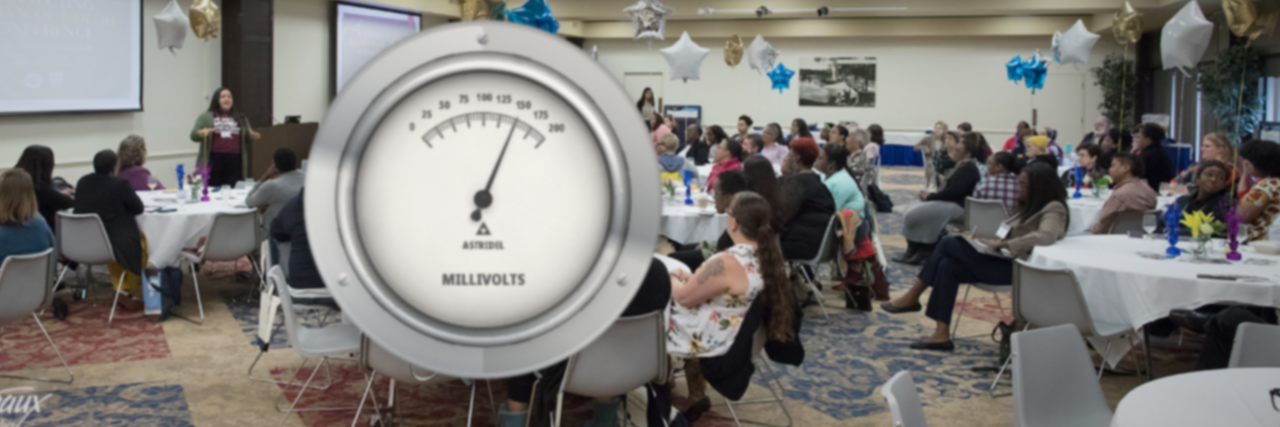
**150** mV
